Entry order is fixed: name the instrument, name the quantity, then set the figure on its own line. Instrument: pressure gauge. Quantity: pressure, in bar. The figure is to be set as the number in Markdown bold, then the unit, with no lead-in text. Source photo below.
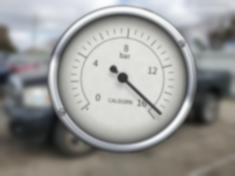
**15.5** bar
